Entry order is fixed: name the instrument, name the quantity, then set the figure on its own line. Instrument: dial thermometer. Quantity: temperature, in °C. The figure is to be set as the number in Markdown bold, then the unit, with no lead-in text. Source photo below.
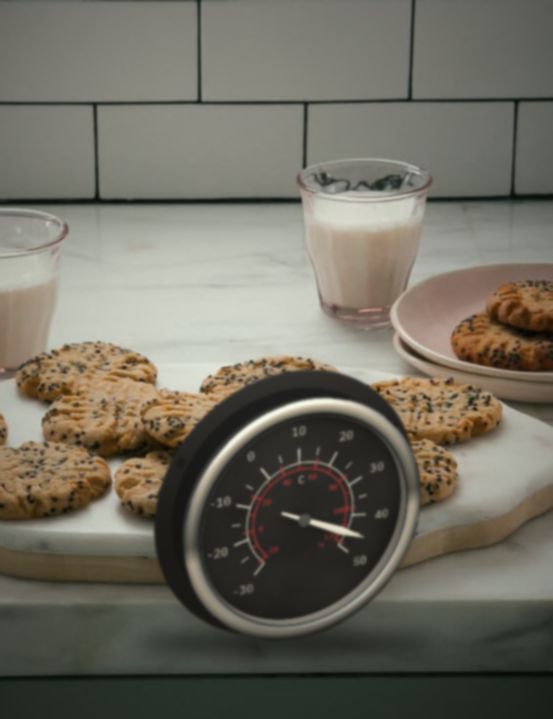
**45** °C
